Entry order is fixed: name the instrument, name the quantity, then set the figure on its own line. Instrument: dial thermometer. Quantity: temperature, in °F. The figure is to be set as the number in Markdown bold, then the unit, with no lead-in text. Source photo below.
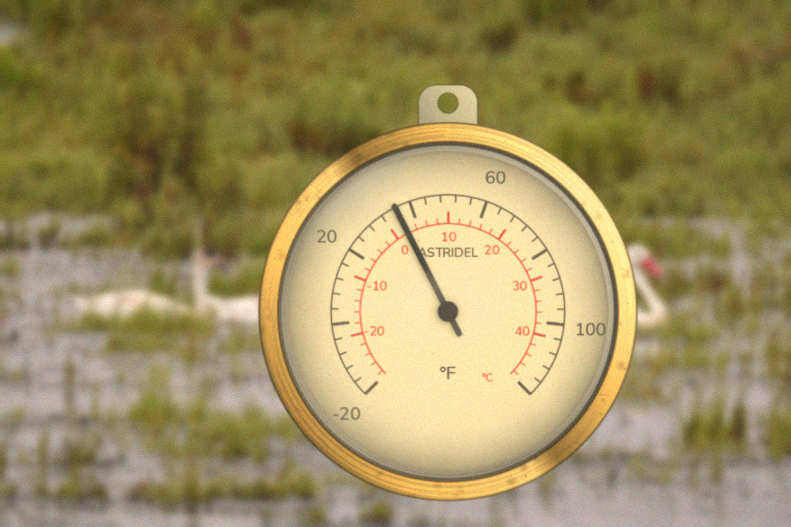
**36** °F
